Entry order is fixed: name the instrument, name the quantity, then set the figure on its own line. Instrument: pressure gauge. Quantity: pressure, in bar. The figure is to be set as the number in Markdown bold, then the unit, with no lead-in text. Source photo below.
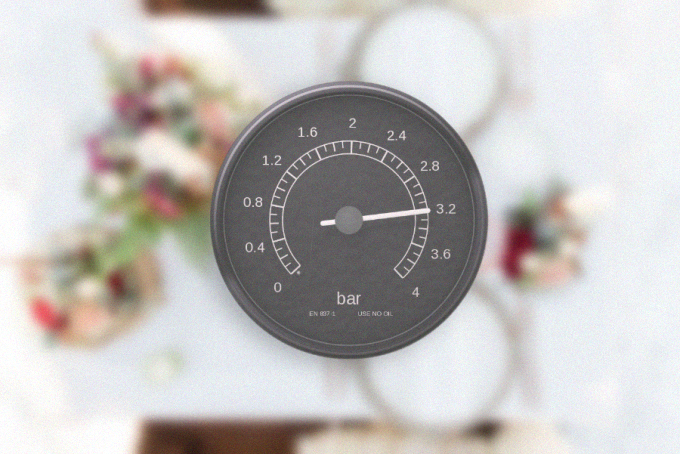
**3.2** bar
